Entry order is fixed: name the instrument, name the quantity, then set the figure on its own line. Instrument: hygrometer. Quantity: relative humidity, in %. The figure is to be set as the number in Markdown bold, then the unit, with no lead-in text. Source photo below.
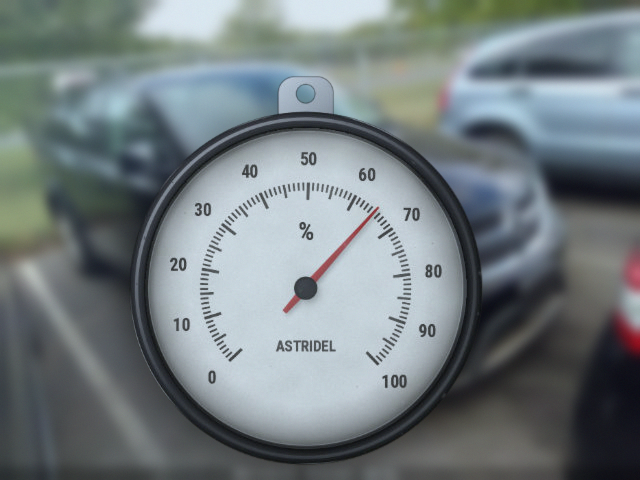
**65** %
